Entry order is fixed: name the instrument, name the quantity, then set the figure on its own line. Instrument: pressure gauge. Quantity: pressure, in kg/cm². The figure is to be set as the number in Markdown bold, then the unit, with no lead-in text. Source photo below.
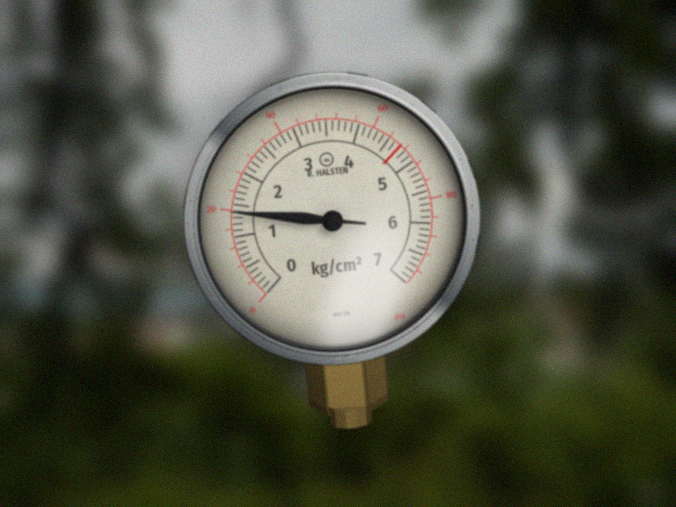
**1.4** kg/cm²
